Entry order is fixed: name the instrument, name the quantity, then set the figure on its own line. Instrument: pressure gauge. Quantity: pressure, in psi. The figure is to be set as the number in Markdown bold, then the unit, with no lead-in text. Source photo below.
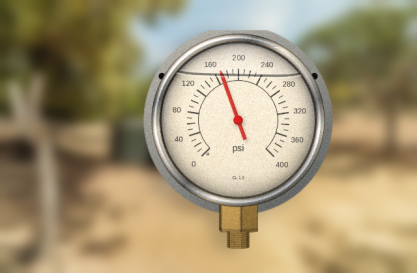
**170** psi
